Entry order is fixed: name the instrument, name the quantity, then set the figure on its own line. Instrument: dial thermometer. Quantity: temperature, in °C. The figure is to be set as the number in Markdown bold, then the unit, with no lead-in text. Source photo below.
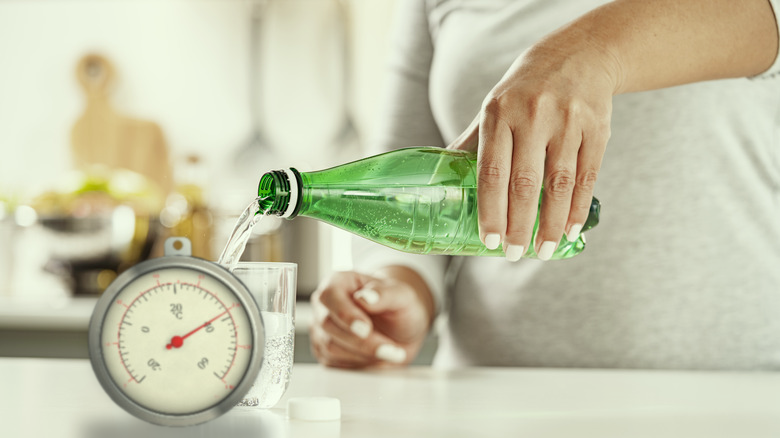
**38** °C
